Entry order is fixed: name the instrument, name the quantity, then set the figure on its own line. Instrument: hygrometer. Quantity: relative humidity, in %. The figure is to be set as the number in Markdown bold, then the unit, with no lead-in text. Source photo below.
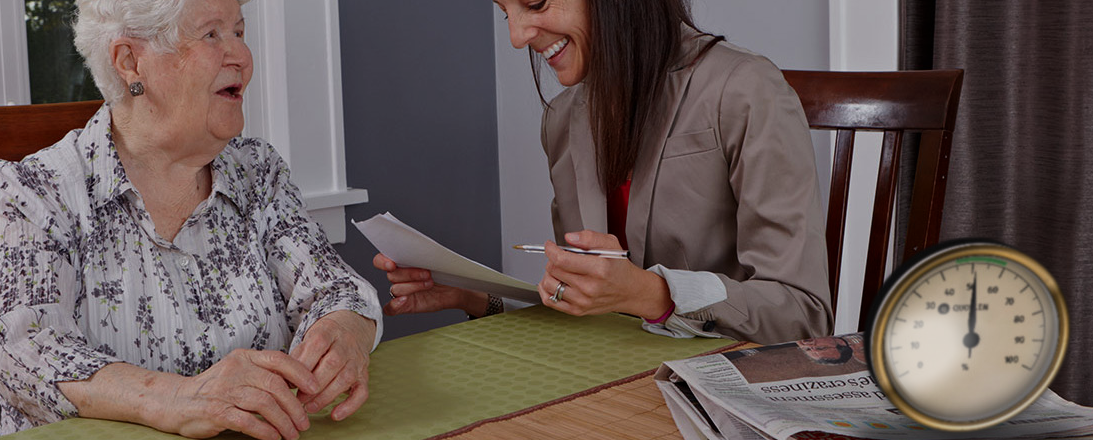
**50** %
